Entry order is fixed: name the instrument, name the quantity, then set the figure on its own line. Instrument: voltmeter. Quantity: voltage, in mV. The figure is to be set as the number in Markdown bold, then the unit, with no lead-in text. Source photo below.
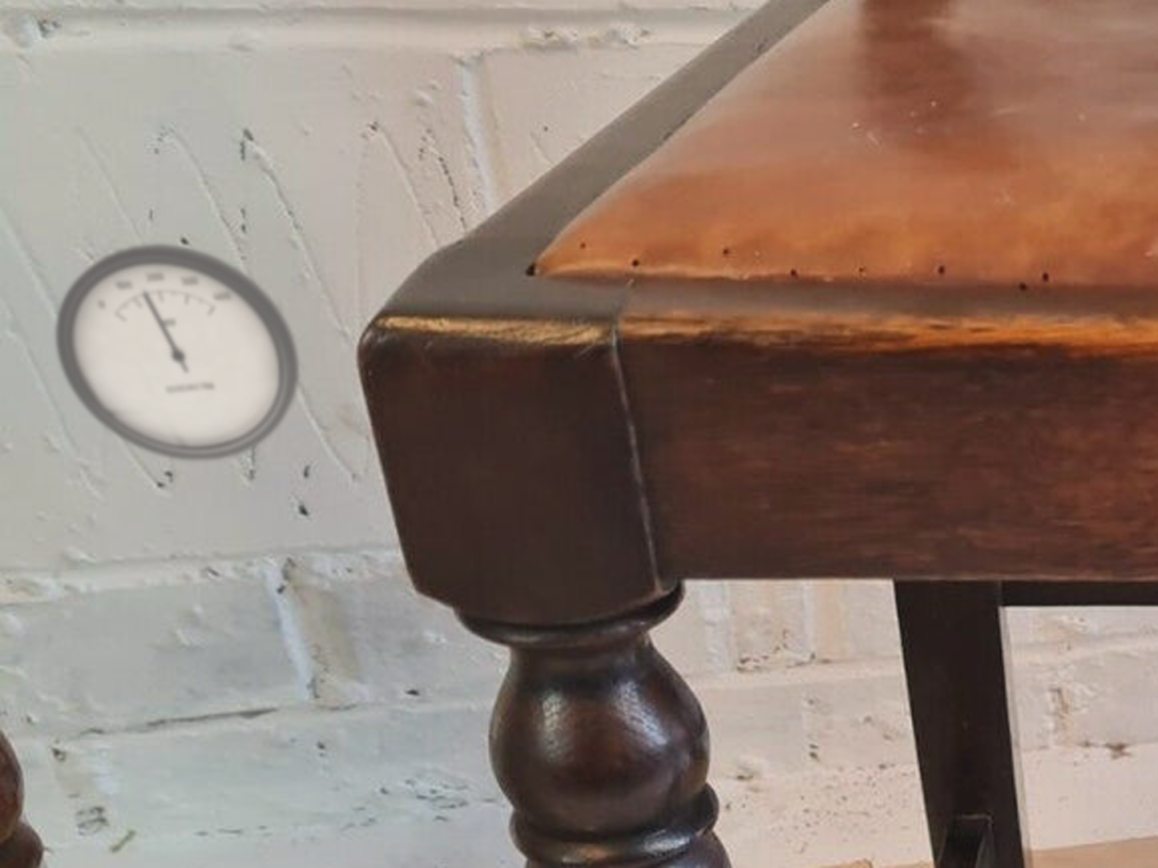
**150** mV
